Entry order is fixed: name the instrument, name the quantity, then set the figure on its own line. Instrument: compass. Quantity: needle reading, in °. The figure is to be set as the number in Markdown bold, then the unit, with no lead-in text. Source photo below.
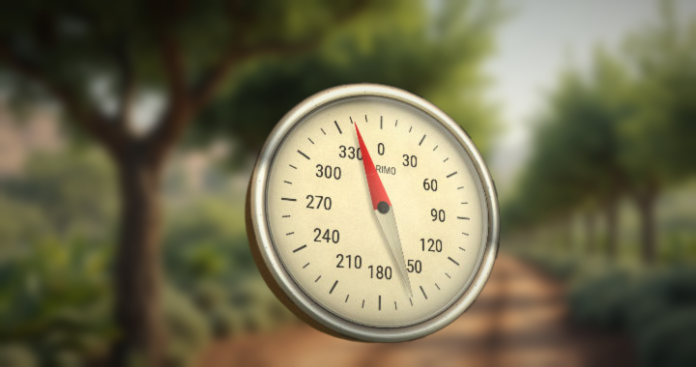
**340** °
